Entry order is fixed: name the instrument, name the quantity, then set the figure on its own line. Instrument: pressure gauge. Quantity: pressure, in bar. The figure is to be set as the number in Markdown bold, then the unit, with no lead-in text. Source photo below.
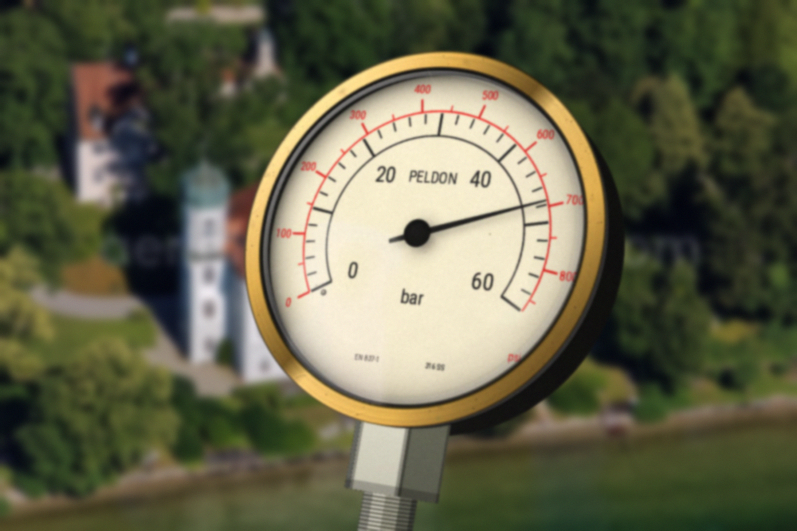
**48** bar
